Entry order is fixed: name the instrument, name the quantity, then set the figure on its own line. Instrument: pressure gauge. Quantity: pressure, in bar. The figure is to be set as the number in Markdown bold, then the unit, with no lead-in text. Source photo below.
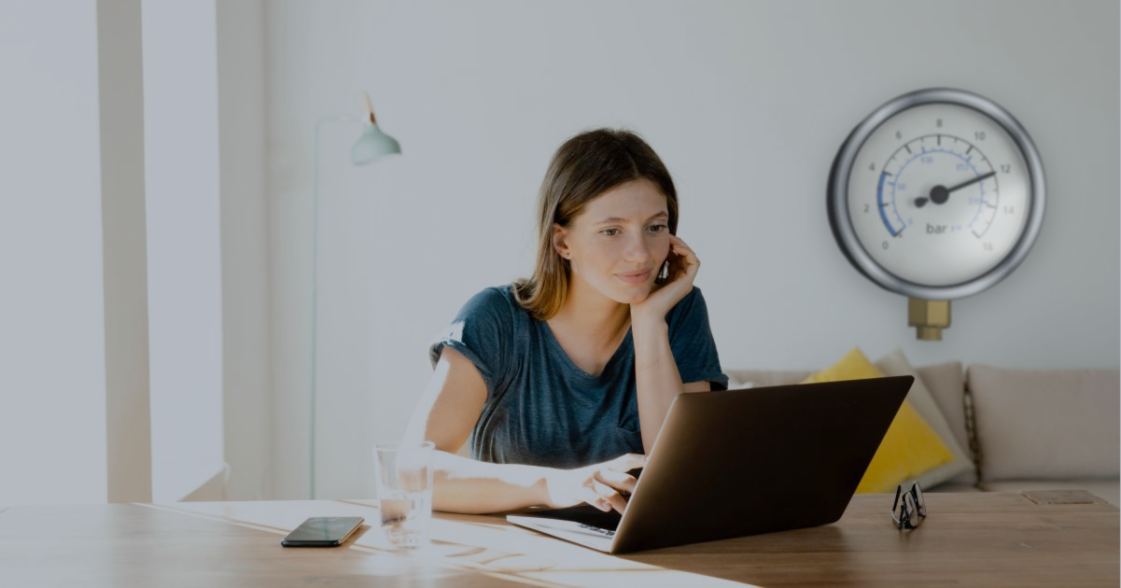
**12** bar
